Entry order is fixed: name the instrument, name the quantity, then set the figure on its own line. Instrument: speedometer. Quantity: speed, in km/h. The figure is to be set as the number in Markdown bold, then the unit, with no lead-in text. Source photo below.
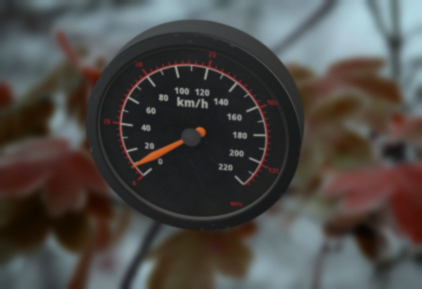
**10** km/h
